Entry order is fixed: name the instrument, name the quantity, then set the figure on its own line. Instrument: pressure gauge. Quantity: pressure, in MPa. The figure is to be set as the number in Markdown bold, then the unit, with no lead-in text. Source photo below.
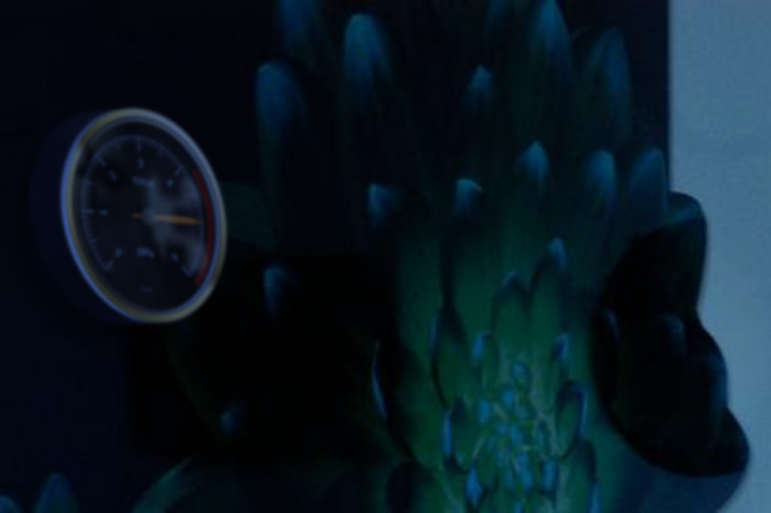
**5** MPa
